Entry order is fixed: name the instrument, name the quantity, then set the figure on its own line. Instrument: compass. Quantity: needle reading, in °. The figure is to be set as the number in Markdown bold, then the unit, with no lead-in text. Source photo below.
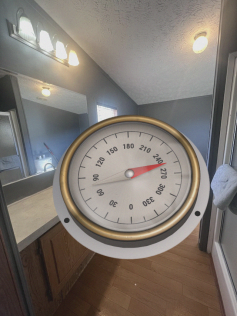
**255** °
